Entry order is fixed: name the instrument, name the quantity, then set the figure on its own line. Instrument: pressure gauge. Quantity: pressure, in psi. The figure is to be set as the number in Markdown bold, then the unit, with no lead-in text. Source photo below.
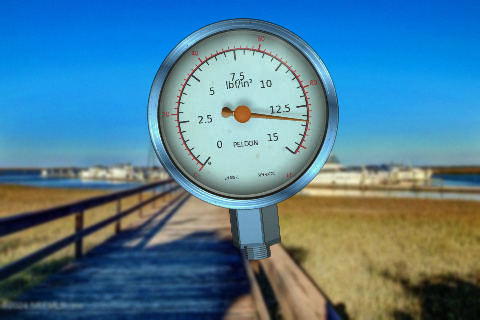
**13.25** psi
